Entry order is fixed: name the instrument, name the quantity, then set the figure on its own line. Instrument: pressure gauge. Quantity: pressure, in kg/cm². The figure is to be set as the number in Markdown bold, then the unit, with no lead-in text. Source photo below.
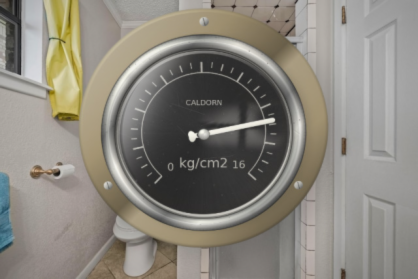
**12.75** kg/cm²
